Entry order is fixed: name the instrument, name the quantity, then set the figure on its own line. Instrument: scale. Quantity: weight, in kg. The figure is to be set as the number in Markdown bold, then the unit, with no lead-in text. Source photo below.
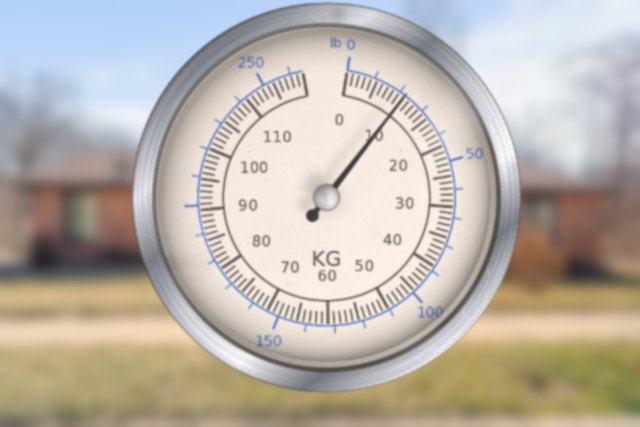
**10** kg
